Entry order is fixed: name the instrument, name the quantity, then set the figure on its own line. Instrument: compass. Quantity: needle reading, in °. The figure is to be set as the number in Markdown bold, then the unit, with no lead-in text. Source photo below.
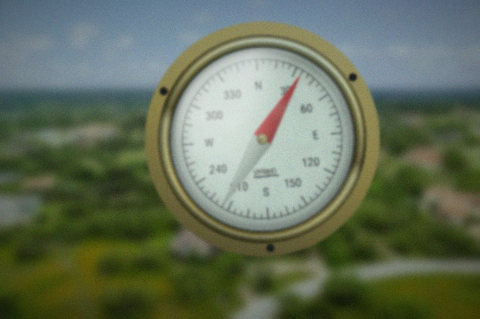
**35** °
